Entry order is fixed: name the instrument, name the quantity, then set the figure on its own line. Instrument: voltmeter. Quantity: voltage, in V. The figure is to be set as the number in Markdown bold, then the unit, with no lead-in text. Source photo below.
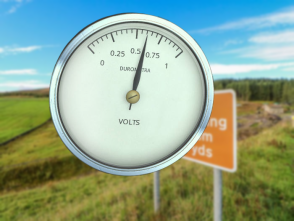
**0.6** V
